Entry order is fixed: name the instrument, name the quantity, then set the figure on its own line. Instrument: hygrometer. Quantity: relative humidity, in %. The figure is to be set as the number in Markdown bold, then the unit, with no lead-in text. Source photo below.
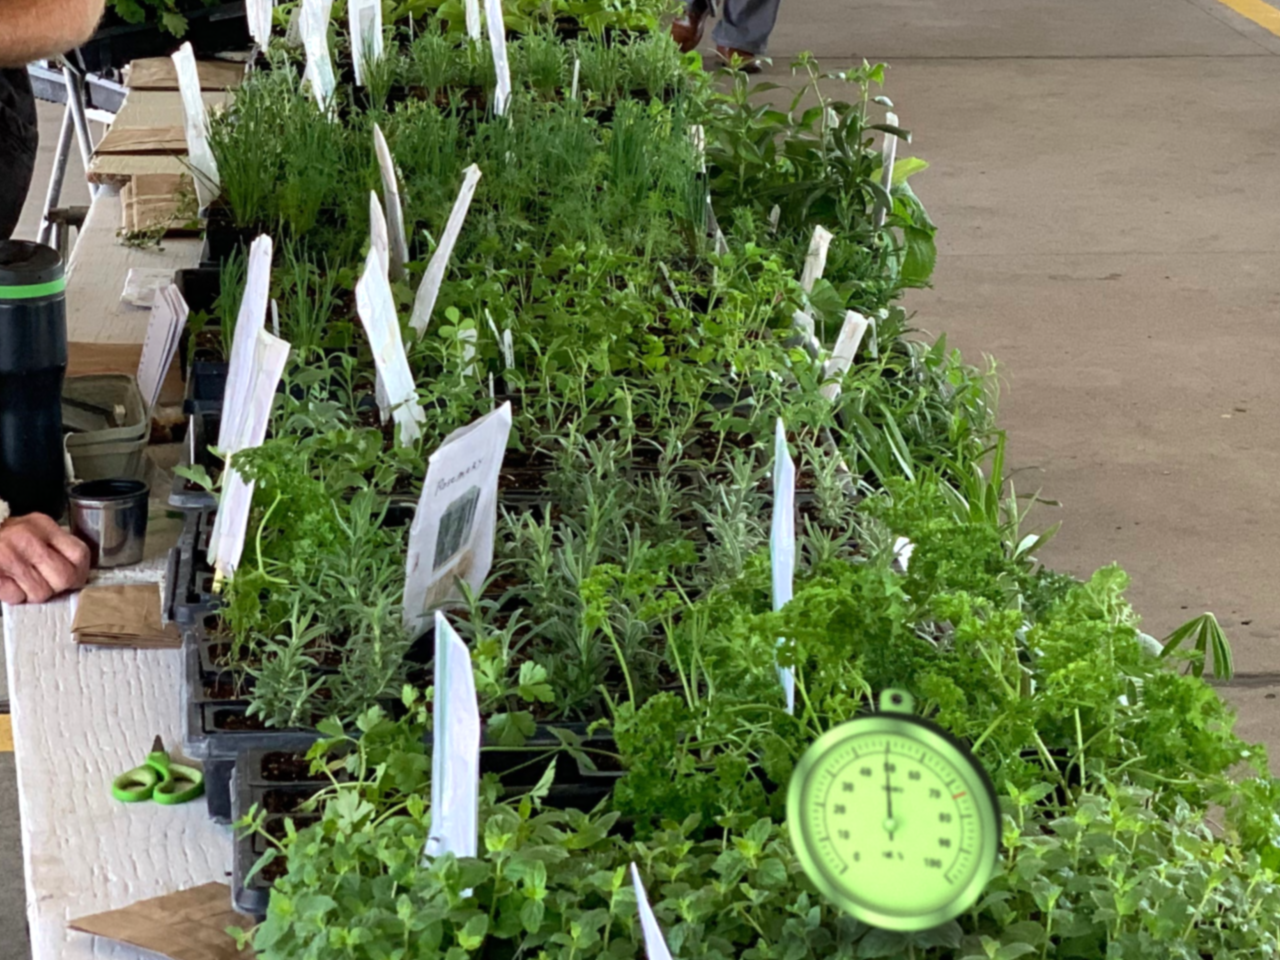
**50** %
